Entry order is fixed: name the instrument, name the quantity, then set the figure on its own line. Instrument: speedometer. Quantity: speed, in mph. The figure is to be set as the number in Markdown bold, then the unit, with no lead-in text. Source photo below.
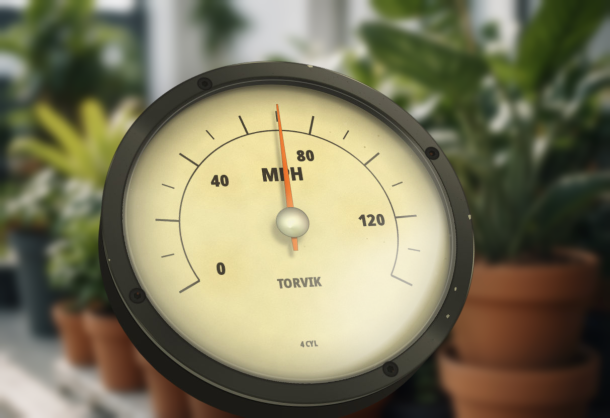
**70** mph
